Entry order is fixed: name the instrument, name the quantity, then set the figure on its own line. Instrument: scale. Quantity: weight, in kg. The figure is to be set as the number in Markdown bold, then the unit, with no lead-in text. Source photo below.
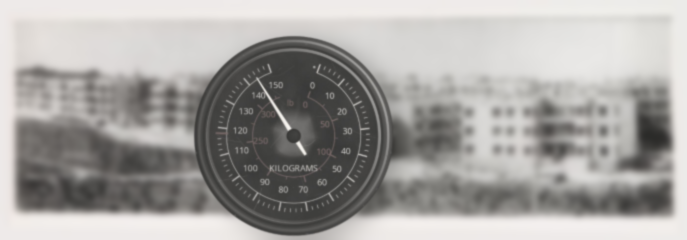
**144** kg
